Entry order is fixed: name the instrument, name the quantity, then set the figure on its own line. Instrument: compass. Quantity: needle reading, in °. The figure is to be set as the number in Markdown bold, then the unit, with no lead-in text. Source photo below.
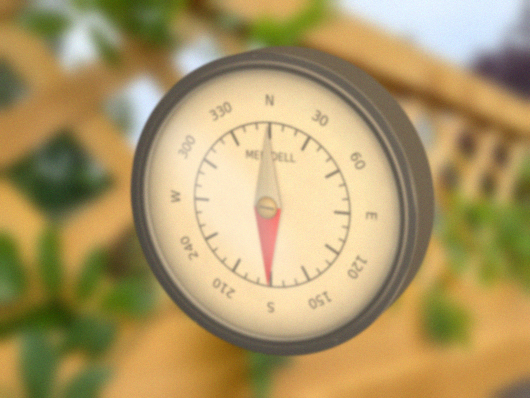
**180** °
